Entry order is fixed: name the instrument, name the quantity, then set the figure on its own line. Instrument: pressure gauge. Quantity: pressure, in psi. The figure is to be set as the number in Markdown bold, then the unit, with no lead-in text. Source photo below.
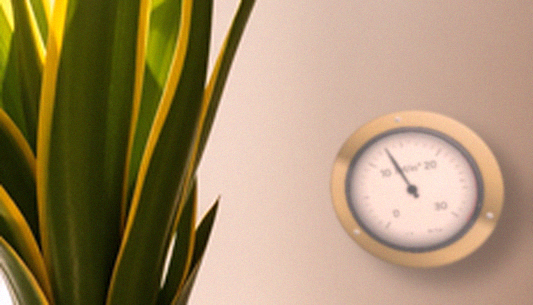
**13** psi
